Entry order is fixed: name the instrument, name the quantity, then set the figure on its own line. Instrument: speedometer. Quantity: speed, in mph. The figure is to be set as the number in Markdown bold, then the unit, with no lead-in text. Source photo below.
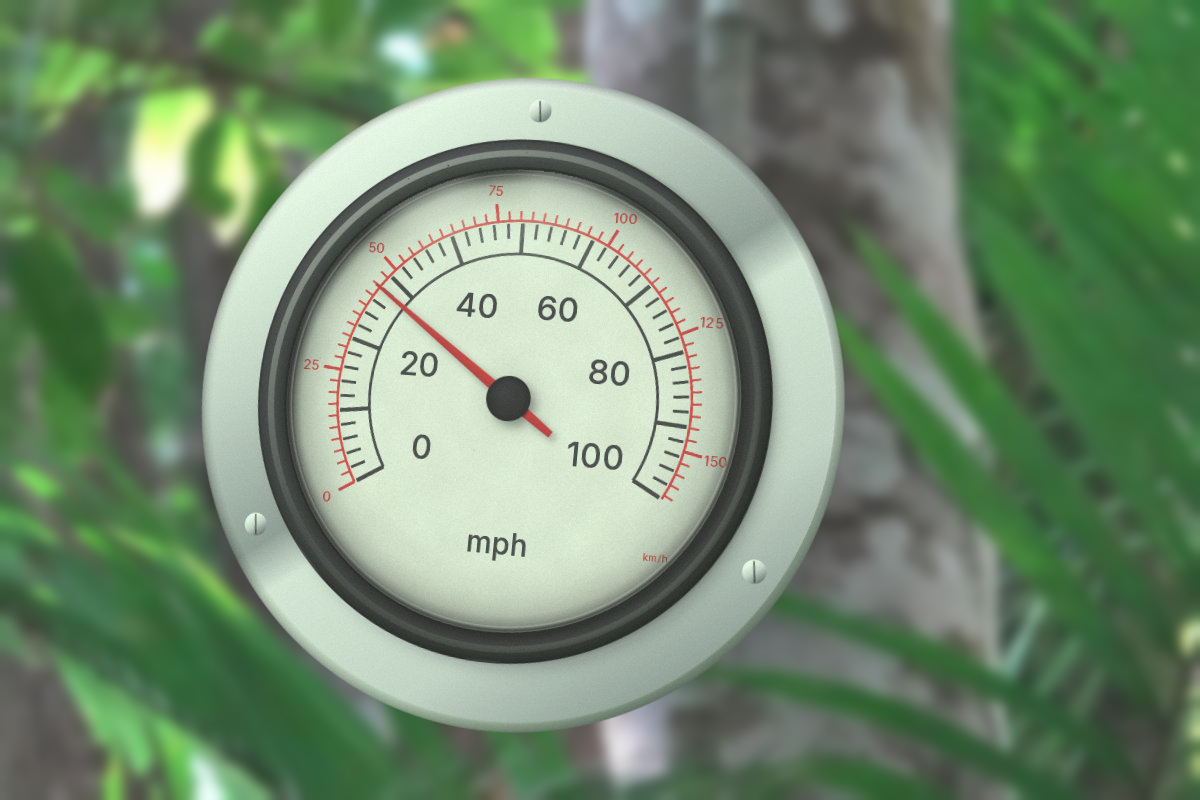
**28** mph
